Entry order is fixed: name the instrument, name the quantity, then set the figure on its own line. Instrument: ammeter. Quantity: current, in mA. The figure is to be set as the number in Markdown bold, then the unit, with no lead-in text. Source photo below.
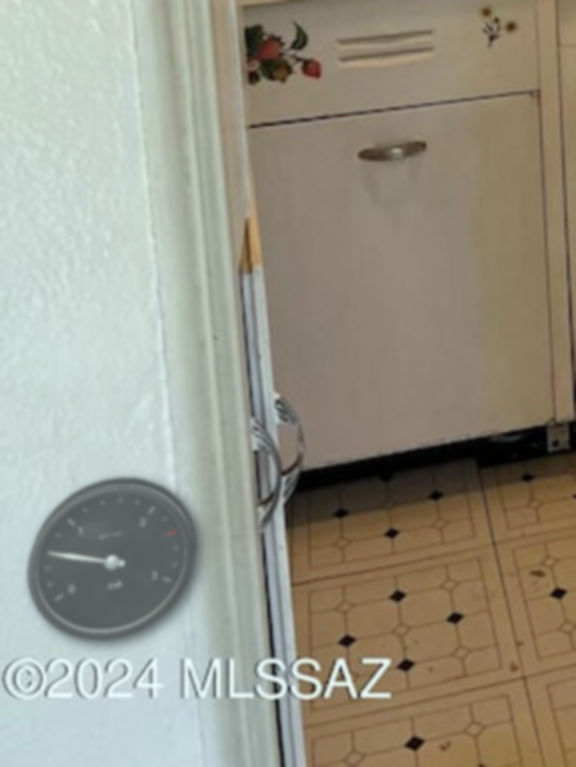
**0.6** mA
